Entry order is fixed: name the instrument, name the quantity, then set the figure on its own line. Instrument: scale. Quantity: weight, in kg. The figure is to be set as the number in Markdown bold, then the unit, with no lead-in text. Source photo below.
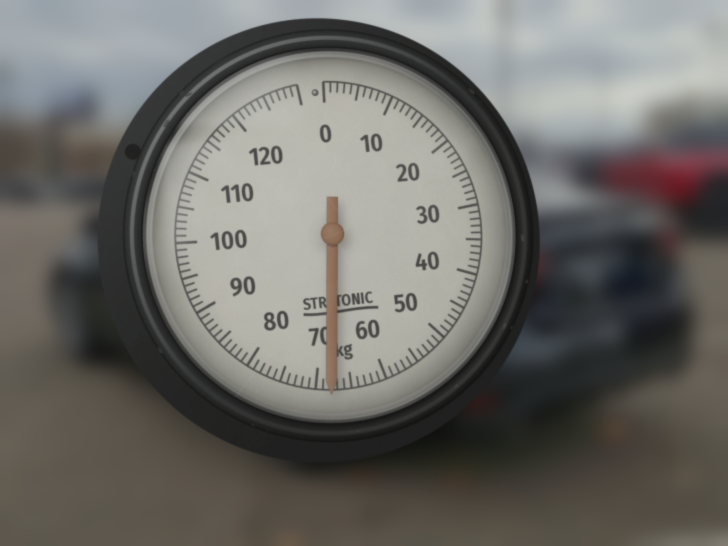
**68** kg
